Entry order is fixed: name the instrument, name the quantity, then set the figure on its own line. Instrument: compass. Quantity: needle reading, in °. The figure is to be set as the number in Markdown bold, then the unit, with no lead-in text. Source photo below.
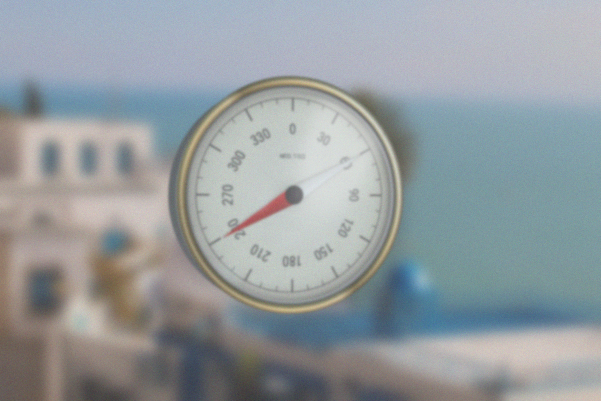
**240** °
